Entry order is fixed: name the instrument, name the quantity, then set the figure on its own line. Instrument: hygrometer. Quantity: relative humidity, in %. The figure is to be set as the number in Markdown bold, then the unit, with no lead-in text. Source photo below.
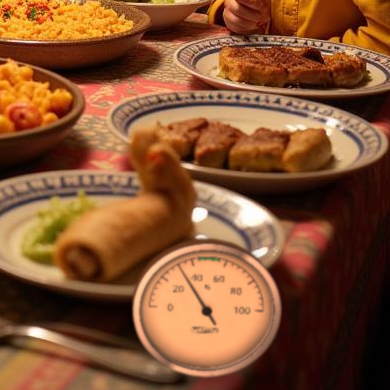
**32** %
